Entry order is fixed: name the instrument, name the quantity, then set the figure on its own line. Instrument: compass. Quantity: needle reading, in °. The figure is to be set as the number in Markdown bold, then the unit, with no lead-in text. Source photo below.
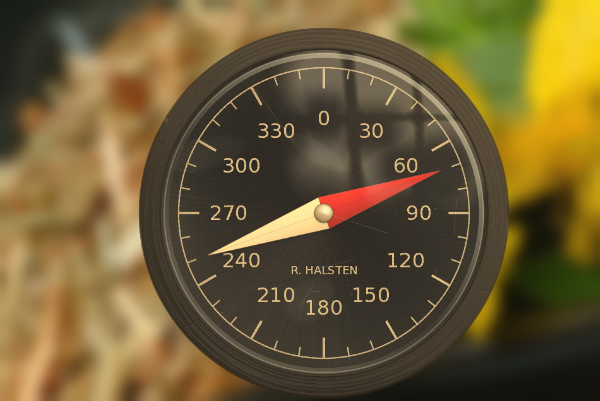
**70** °
